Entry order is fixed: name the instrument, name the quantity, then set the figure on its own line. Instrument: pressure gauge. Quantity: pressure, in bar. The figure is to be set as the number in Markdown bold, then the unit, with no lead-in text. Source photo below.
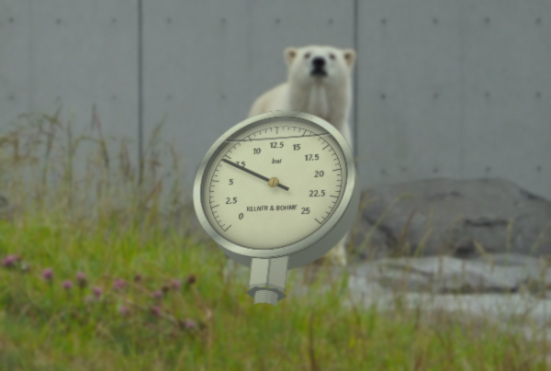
**7** bar
